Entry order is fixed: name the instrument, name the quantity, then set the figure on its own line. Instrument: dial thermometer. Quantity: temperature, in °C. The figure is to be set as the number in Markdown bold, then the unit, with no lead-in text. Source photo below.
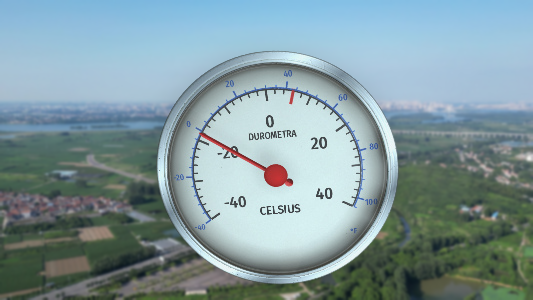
**-18** °C
